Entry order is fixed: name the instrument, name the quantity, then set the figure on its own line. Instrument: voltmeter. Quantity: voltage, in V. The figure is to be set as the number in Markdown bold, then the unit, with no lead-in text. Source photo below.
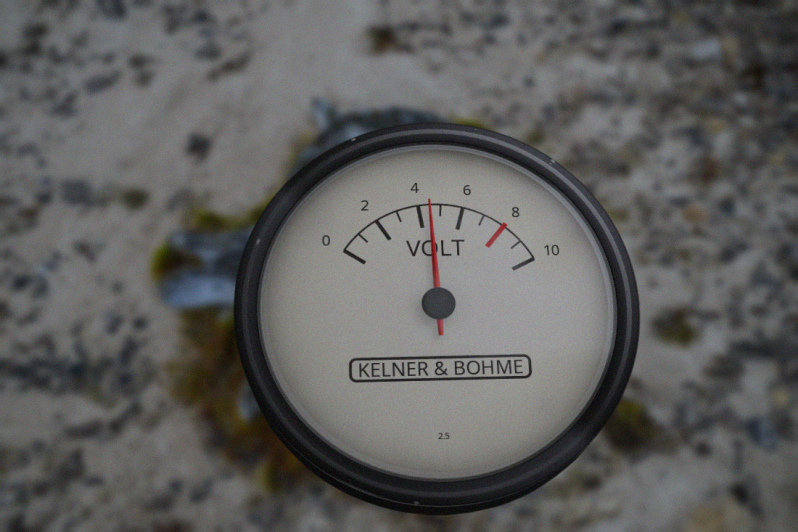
**4.5** V
